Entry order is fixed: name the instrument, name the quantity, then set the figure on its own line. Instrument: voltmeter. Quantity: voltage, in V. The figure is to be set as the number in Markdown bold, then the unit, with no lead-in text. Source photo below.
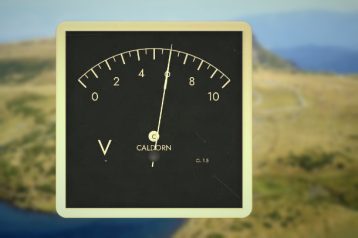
**6** V
